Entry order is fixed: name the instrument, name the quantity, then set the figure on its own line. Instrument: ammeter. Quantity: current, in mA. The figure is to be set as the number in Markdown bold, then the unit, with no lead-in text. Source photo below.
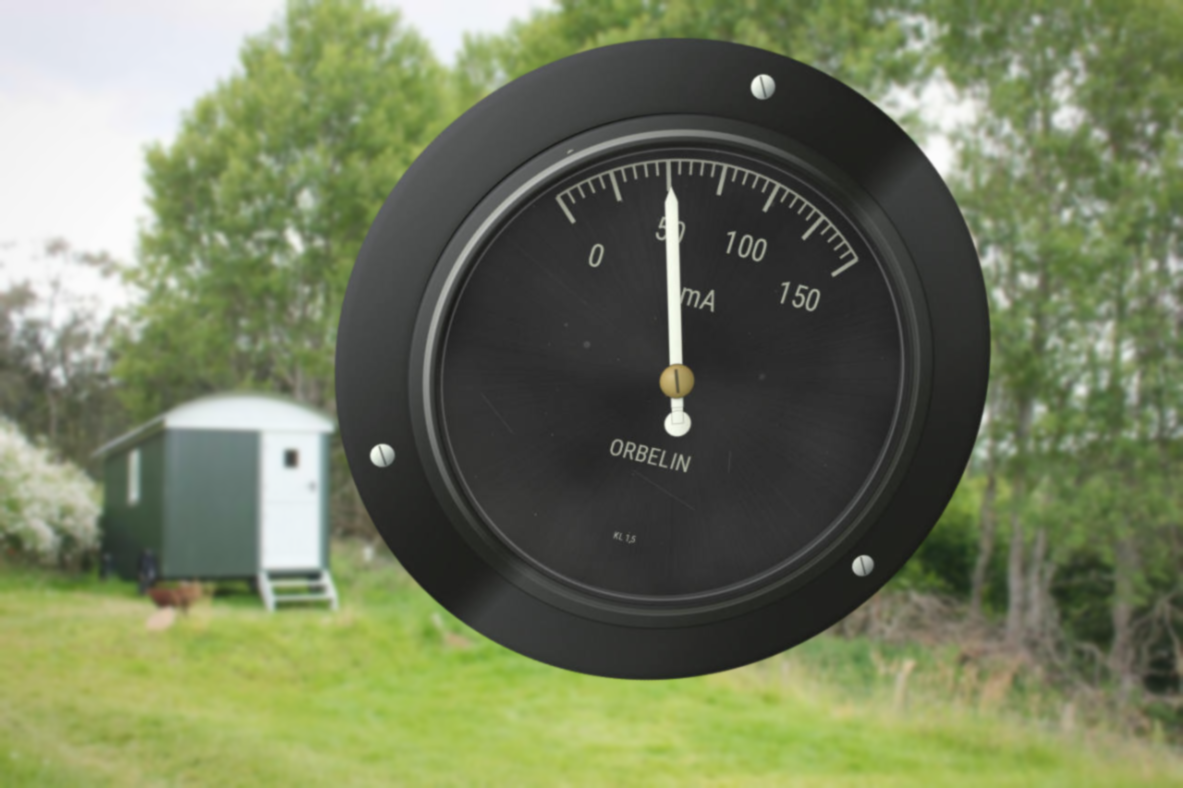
**50** mA
